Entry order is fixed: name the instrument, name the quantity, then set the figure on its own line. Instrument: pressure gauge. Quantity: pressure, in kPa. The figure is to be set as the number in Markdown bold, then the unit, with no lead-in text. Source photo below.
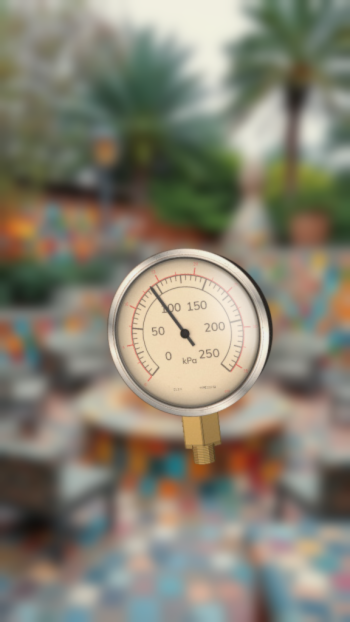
**95** kPa
